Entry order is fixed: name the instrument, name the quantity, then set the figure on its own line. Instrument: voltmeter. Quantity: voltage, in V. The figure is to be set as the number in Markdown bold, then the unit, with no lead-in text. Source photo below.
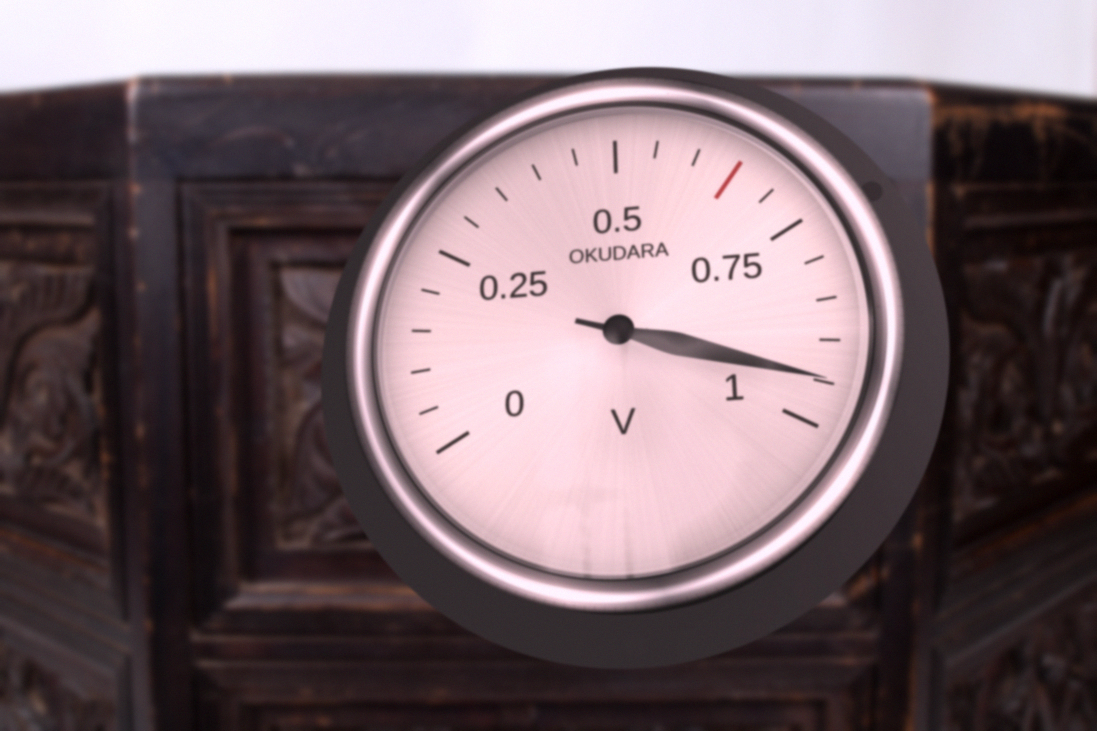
**0.95** V
